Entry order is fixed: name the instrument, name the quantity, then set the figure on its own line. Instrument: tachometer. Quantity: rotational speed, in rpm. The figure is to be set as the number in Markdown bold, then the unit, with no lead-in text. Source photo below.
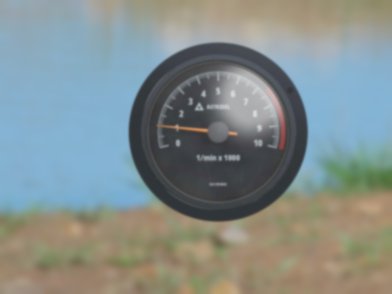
**1000** rpm
